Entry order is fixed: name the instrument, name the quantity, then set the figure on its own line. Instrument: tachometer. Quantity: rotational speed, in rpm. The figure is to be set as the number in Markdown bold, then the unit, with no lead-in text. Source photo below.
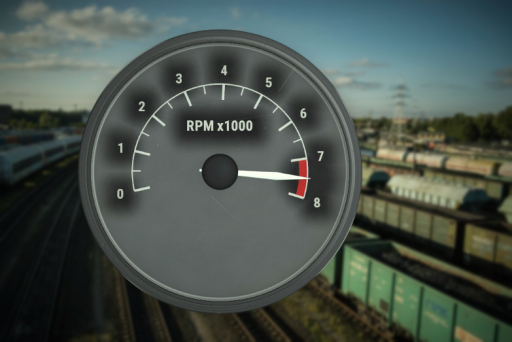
**7500** rpm
